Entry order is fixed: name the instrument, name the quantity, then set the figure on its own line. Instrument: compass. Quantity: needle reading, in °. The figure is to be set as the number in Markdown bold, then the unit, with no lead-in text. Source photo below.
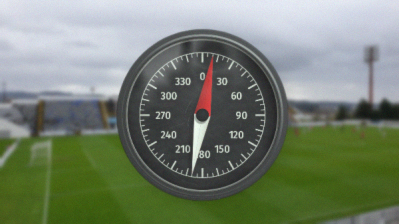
**10** °
